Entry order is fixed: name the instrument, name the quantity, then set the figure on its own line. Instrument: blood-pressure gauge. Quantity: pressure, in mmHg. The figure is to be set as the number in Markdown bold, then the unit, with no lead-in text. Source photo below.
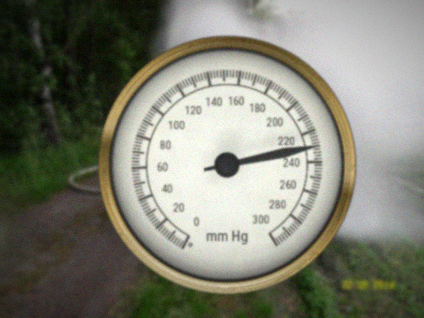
**230** mmHg
